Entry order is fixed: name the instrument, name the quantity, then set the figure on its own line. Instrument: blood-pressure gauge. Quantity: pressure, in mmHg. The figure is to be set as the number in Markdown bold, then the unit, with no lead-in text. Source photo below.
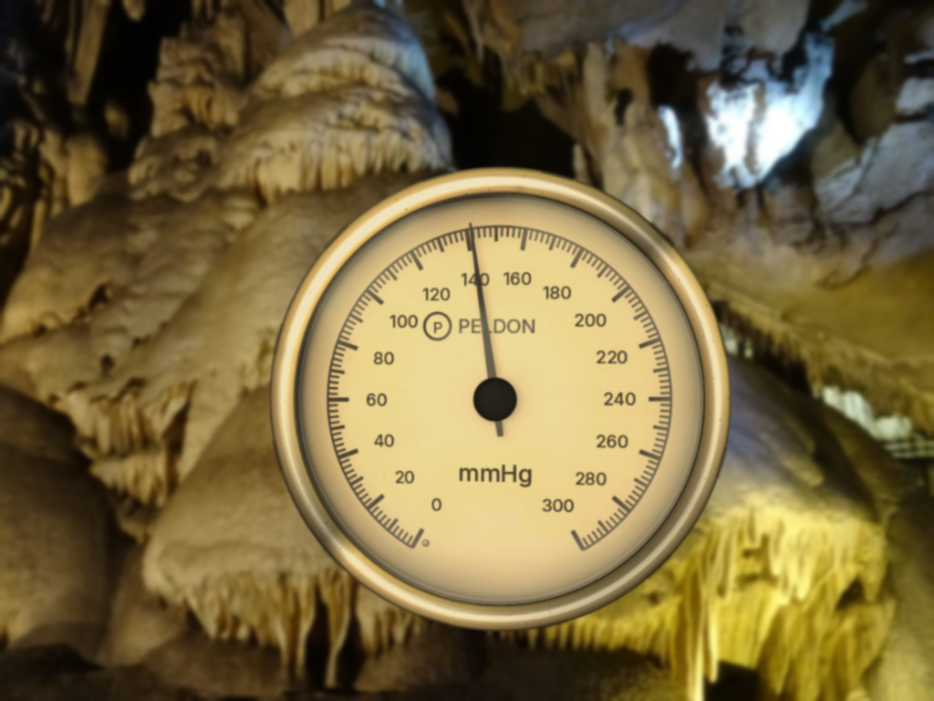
**142** mmHg
